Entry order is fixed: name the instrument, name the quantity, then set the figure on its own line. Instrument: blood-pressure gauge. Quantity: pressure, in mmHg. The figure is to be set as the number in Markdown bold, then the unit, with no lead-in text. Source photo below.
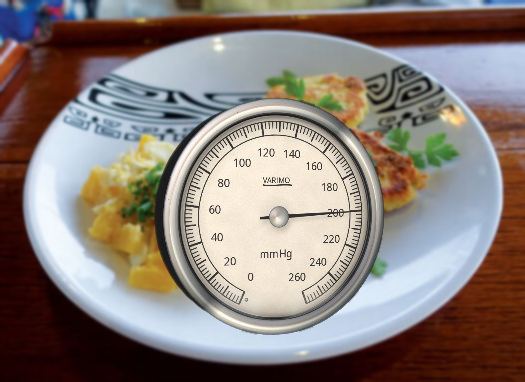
**200** mmHg
